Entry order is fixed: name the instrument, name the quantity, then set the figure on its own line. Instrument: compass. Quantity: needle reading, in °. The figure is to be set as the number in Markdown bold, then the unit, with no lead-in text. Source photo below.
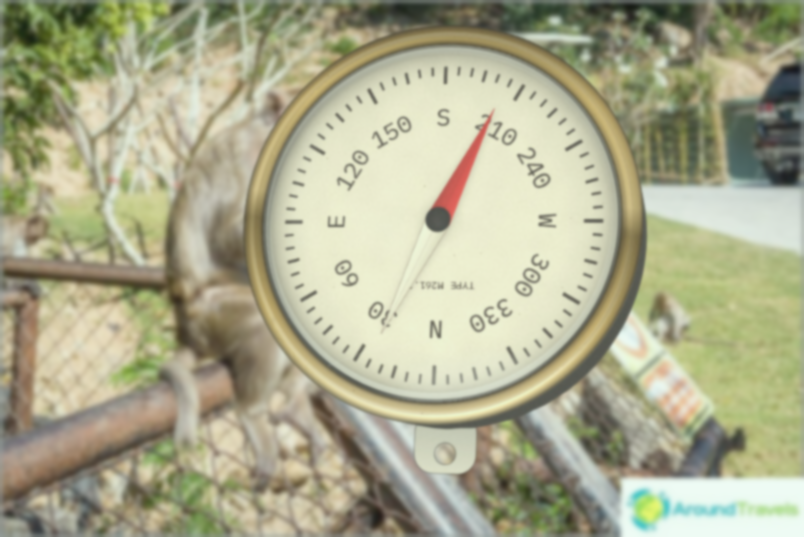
**205** °
